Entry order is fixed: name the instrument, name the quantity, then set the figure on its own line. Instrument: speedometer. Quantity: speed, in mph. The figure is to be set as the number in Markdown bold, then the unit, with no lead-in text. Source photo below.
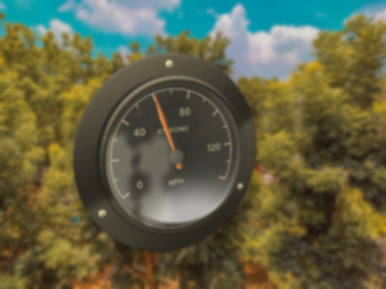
**60** mph
